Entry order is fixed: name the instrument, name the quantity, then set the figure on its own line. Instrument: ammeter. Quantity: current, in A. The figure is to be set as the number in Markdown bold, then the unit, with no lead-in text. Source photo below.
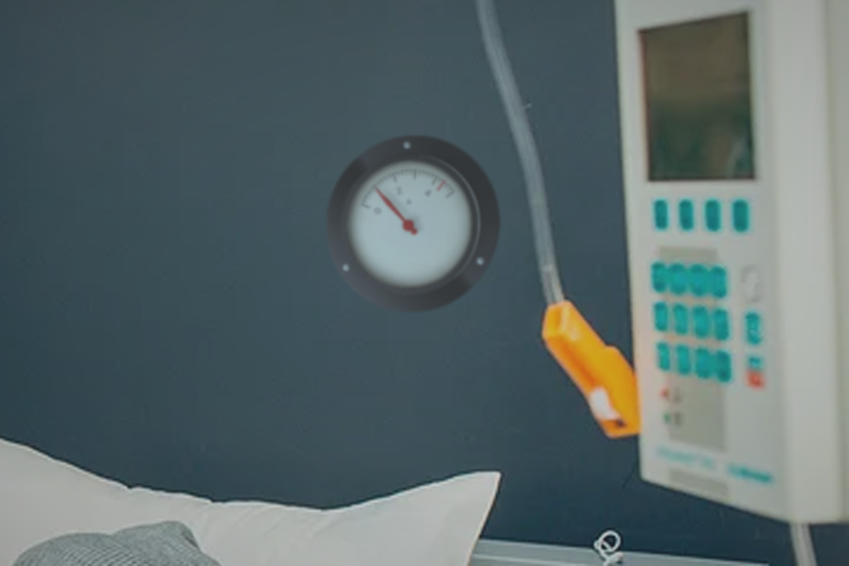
**1** A
